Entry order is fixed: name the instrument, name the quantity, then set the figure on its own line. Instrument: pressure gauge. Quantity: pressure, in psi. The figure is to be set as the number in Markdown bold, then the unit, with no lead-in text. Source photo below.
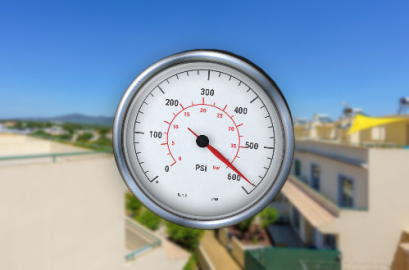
**580** psi
